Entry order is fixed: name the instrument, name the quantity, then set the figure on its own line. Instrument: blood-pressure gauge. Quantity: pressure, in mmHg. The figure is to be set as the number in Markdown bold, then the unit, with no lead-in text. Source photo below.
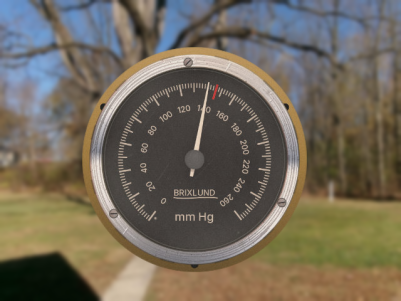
**140** mmHg
